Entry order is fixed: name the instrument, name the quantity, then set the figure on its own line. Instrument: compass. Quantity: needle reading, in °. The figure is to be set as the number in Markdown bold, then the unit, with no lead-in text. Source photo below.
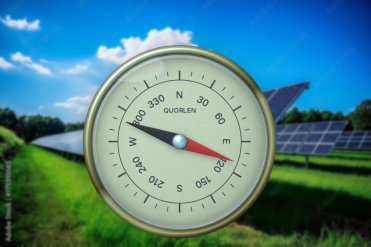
**110** °
